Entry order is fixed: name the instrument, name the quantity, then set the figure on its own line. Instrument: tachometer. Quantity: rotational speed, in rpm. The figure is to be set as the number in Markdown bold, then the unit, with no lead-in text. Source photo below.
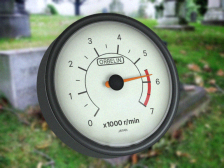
**5750** rpm
